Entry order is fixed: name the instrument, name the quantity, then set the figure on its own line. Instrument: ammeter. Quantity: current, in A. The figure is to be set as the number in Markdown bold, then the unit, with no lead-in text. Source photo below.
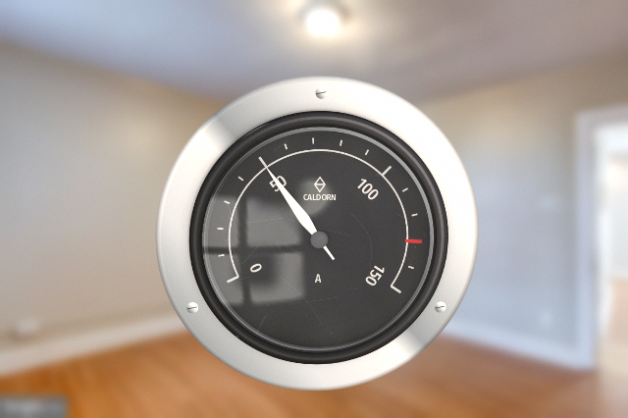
**50** A
